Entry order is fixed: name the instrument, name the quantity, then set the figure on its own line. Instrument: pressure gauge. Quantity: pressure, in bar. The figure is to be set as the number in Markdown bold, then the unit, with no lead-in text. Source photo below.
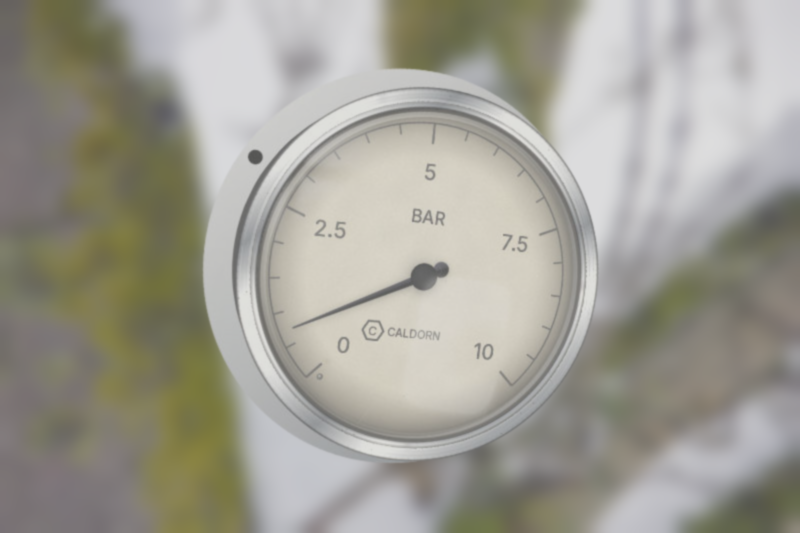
**0.75** bar
